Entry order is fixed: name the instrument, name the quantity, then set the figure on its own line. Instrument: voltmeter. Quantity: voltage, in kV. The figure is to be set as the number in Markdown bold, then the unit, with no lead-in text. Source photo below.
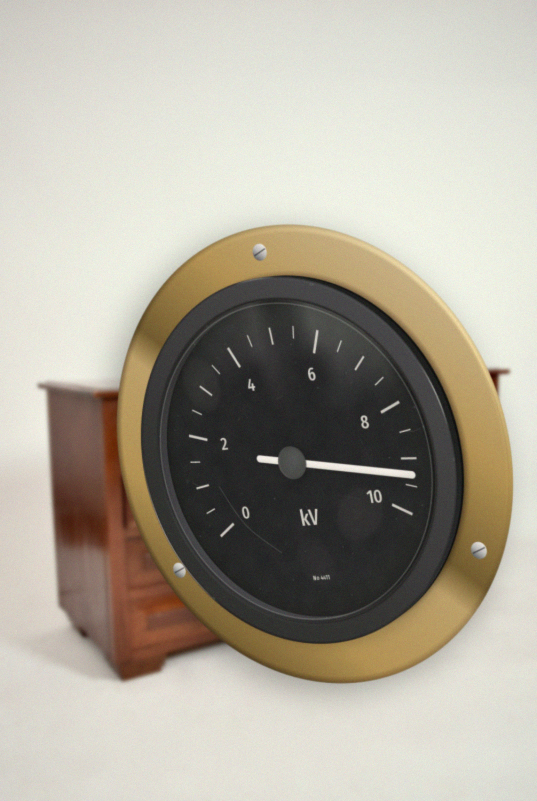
**9.25** kV
